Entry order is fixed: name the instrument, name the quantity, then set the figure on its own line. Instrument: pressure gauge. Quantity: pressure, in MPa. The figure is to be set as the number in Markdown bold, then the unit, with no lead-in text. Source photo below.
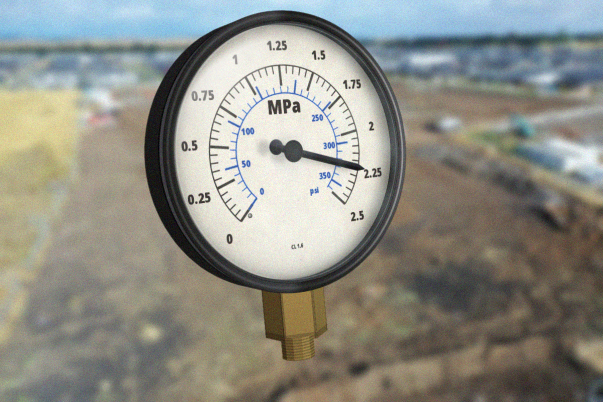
**2.25** MPa
